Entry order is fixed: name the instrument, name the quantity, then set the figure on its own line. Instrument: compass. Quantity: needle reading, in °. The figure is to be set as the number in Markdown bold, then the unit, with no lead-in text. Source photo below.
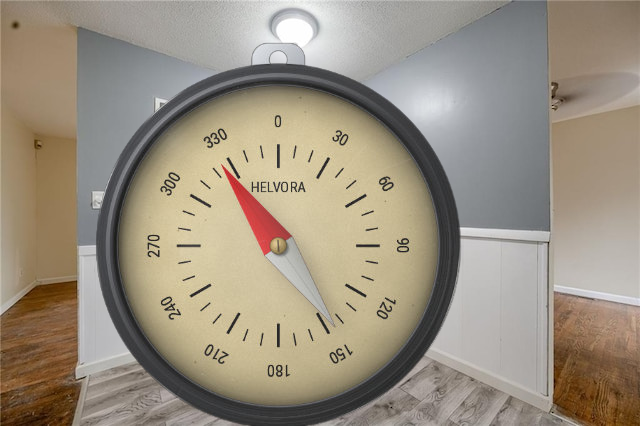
**325** °
